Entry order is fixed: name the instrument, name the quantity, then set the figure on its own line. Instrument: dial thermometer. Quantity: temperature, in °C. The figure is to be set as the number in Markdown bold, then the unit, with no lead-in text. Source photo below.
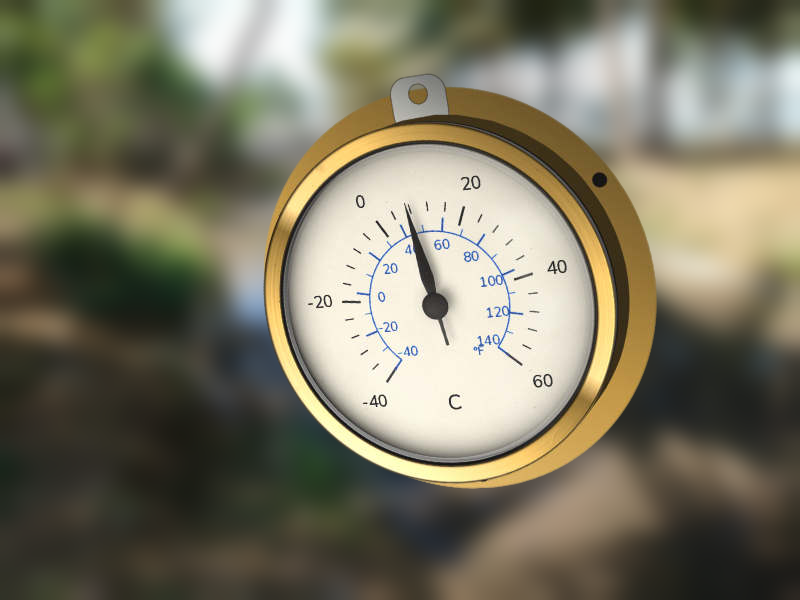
**8** °C
